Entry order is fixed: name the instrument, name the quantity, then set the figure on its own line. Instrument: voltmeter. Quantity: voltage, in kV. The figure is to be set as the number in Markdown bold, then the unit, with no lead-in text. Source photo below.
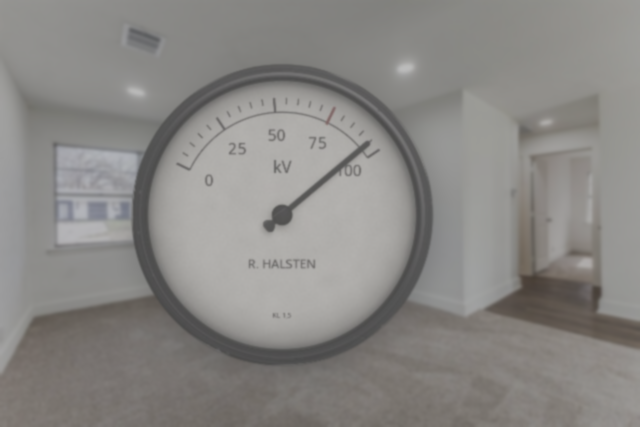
**95** kV
